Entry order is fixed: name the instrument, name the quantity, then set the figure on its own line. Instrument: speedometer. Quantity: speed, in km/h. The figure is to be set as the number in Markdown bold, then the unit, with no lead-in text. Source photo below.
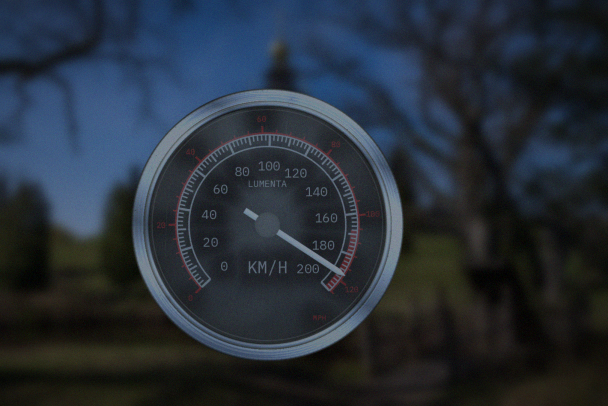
**190** km/h
